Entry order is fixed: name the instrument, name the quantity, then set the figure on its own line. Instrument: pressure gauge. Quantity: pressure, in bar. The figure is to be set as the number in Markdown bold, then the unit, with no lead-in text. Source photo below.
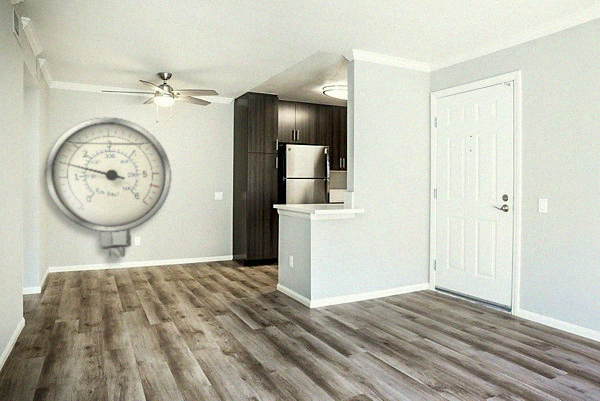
**1.4** bar
